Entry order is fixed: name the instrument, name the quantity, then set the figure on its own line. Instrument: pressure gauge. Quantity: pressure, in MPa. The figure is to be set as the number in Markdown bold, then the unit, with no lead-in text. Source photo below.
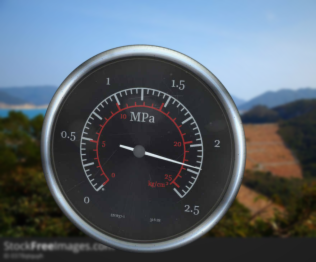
**2.2** MPa
